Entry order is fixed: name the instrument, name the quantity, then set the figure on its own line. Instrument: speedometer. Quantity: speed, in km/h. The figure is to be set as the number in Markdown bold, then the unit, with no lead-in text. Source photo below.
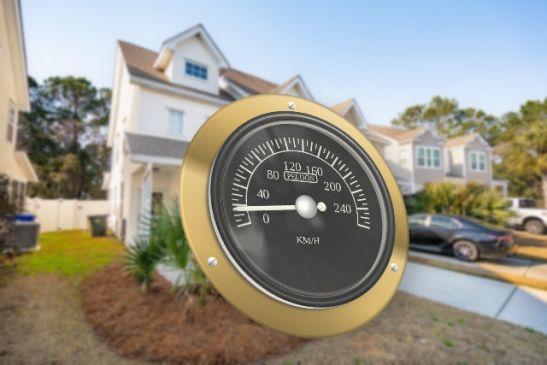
**15** km/h
